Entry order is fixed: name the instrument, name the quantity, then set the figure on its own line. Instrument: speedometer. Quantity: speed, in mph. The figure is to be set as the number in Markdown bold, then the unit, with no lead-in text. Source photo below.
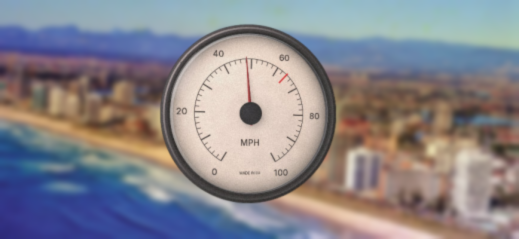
**48** mph
